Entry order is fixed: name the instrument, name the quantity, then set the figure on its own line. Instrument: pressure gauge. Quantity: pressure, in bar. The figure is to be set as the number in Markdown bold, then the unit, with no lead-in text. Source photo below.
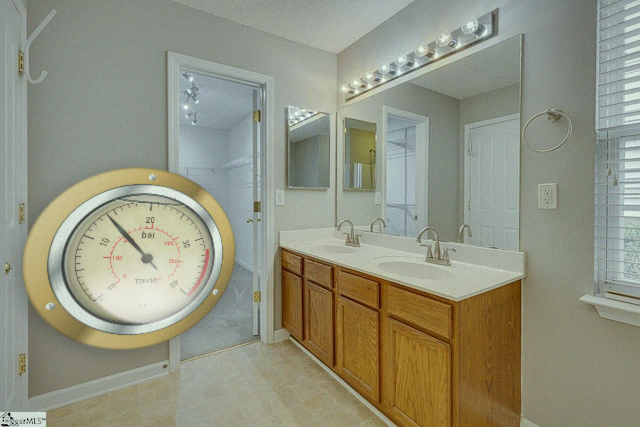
**14** bar
